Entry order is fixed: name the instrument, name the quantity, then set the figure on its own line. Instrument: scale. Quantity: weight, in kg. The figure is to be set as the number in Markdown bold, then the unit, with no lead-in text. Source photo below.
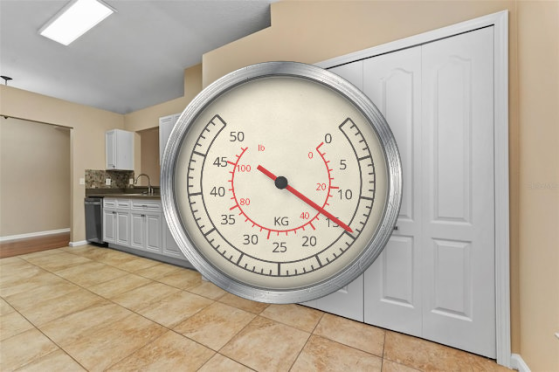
**14.5** kg
